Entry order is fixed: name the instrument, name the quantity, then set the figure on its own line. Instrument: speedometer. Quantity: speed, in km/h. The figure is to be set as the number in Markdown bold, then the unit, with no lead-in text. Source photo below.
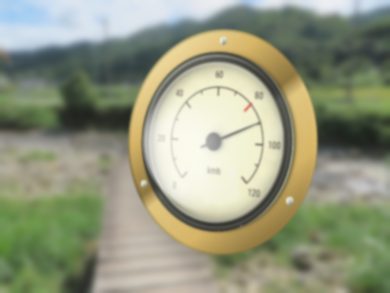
**90** km/h
